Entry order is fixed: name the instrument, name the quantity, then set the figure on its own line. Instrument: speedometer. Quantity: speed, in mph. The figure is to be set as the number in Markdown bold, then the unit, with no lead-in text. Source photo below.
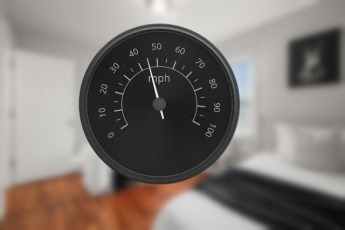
**45** mph
